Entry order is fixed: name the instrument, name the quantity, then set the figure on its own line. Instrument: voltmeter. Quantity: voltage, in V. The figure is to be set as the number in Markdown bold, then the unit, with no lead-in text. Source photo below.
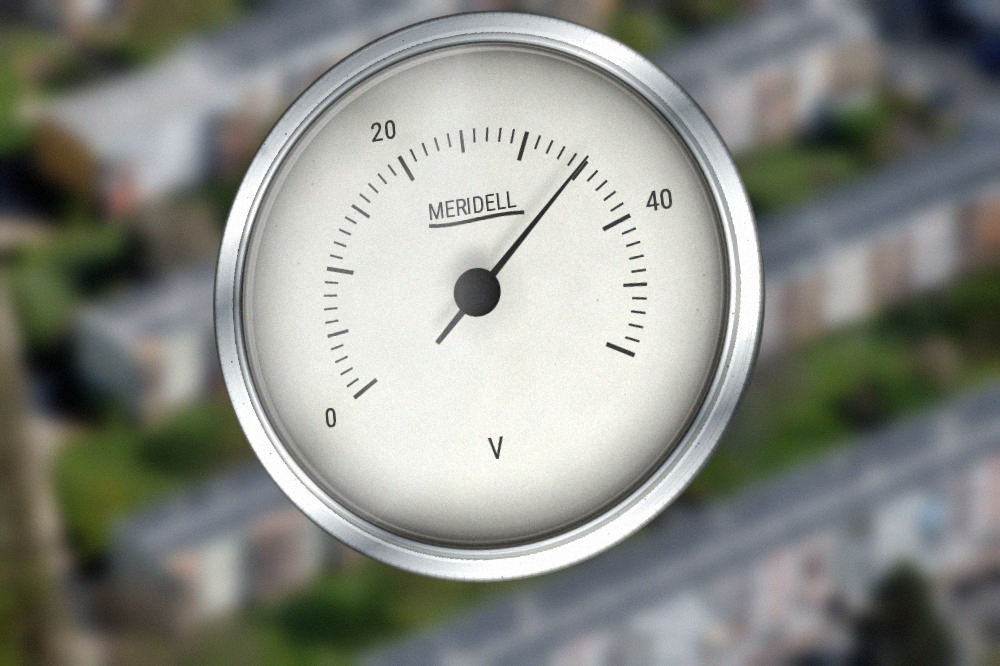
**35** V
